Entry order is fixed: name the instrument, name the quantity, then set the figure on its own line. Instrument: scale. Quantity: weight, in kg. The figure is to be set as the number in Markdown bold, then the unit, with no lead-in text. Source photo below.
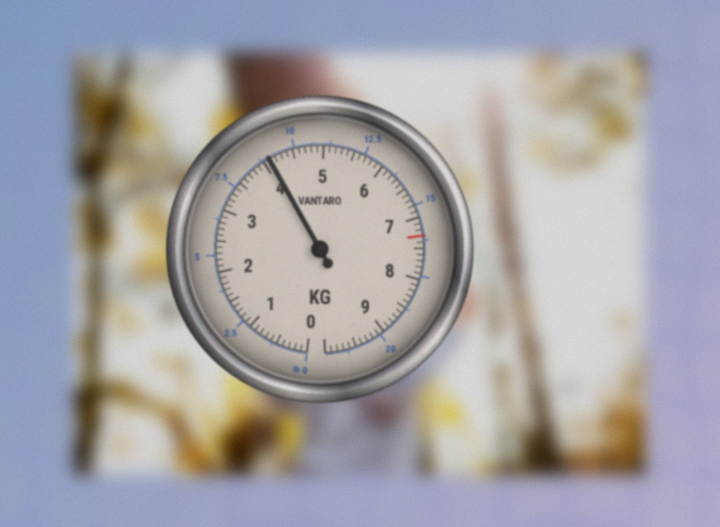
**4.1** kg
